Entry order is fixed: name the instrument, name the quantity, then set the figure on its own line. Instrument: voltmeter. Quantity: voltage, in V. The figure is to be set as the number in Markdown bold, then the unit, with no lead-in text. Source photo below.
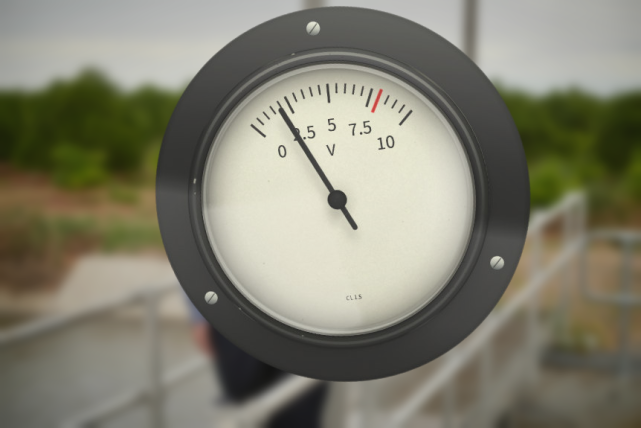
**2** V
